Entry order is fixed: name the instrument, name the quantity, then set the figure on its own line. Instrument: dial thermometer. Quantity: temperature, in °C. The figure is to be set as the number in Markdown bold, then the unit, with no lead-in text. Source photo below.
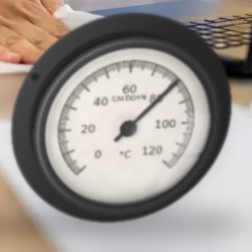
**80** °C
